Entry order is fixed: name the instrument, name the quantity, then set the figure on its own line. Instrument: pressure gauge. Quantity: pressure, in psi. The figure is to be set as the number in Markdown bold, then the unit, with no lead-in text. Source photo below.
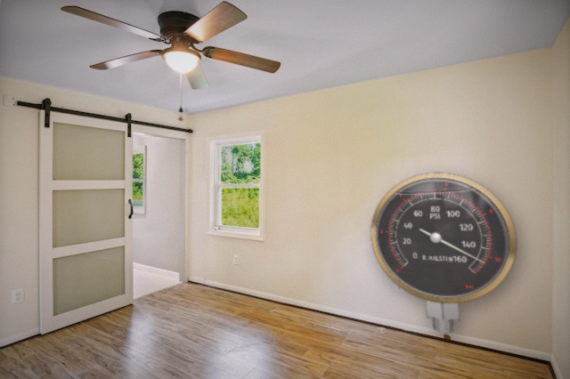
**150** psi
